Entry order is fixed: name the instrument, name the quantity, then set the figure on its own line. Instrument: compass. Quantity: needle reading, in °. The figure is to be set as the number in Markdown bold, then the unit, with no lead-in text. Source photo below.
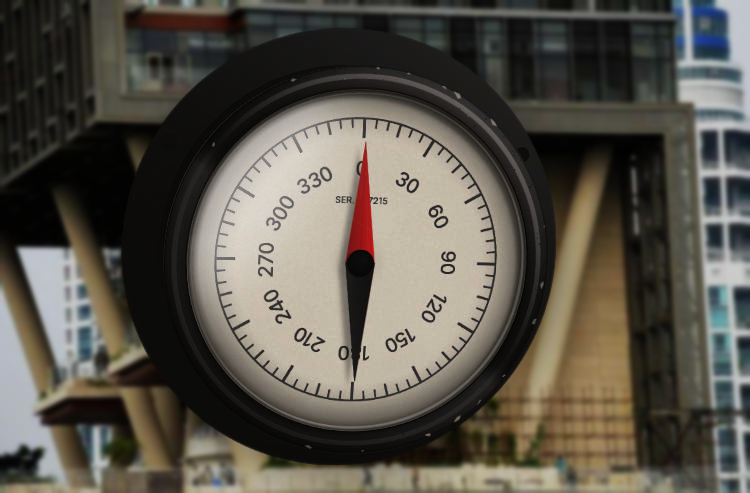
**0** °
